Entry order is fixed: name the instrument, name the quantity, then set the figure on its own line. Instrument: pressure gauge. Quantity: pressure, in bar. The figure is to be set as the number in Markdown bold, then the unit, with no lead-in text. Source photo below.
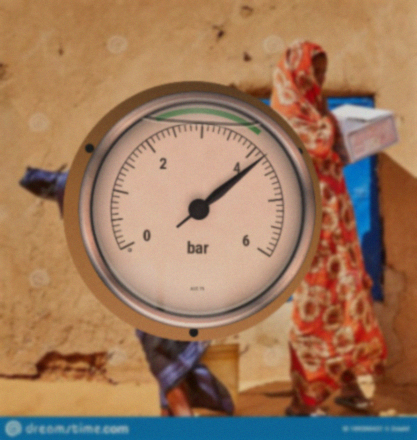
**4.2** bar
